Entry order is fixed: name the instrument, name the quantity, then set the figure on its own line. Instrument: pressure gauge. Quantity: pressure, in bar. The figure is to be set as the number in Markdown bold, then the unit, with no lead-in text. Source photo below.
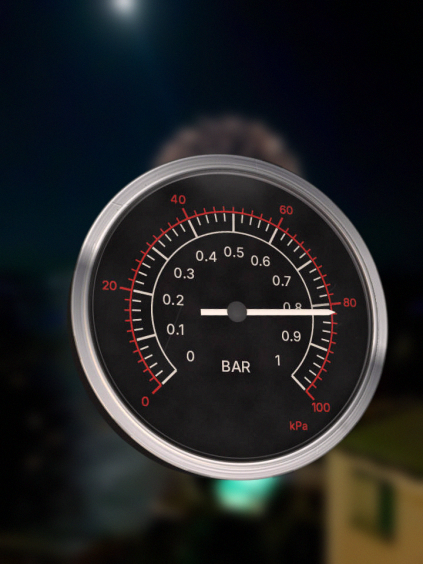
**0.82** bar
